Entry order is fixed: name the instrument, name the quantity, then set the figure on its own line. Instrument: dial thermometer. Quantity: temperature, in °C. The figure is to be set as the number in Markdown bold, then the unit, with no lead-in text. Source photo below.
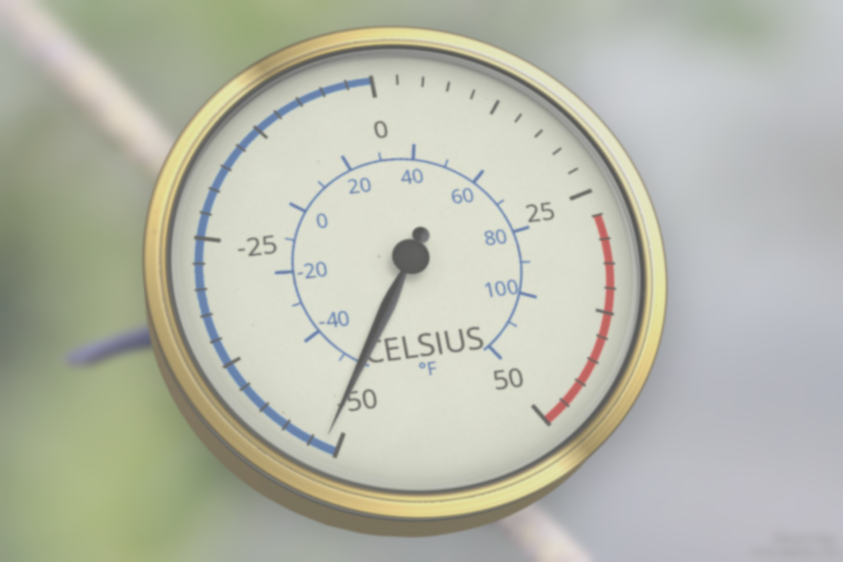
**-48.75** °C
